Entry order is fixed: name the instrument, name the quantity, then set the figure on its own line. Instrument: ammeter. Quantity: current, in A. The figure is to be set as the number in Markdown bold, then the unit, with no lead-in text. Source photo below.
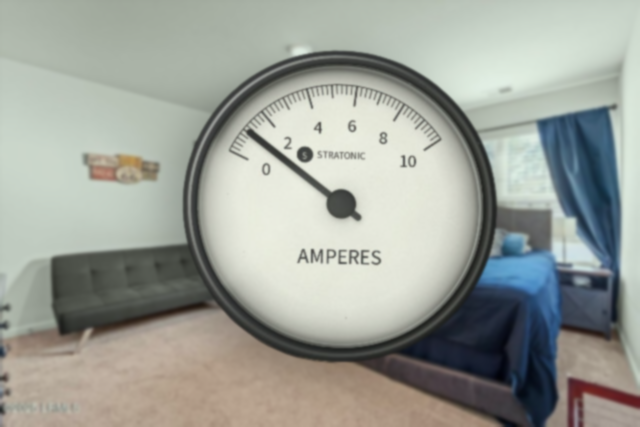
**1** A
